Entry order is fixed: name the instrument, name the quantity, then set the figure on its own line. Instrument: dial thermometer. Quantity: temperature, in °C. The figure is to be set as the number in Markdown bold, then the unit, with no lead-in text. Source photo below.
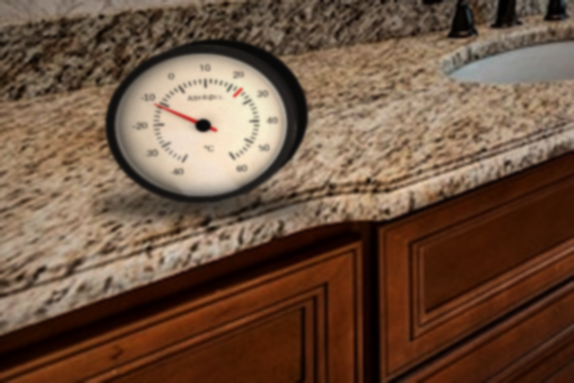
**-10** °C
